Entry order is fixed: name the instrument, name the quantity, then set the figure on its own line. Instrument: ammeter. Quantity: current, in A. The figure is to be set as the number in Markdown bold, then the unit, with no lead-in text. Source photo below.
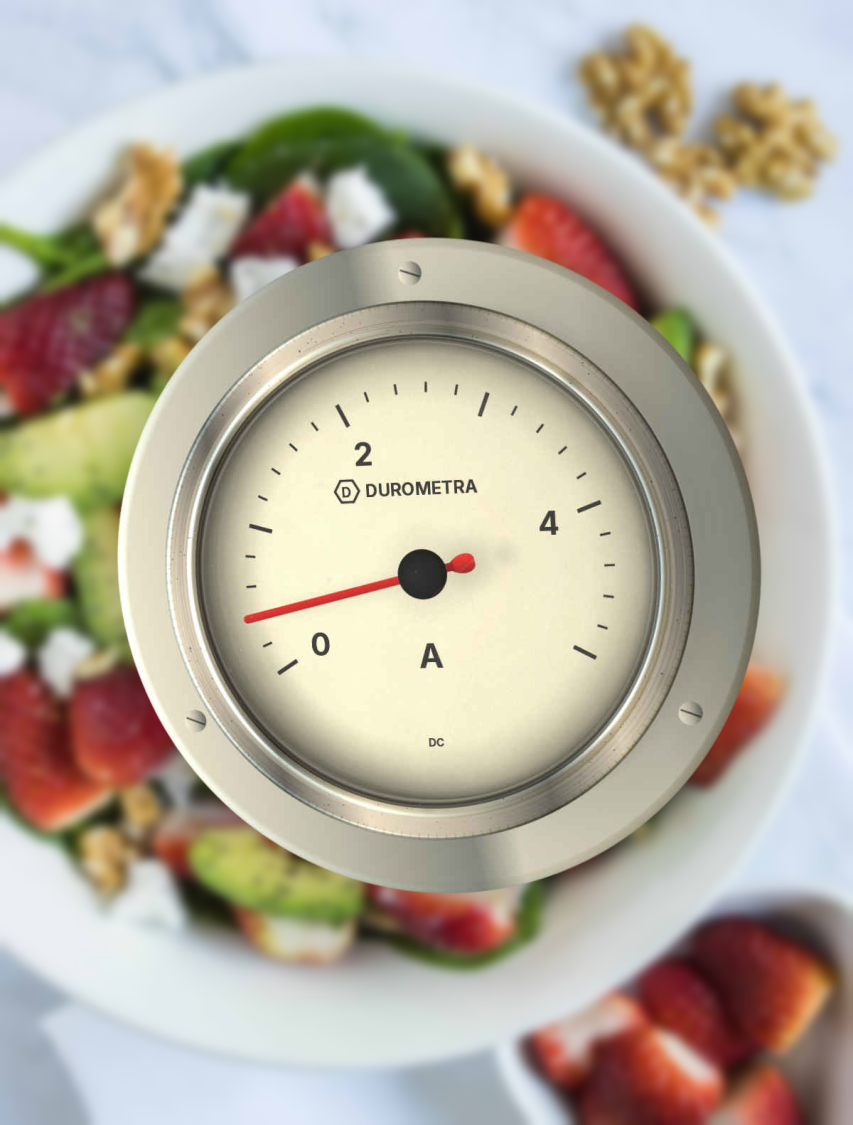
**0.4** A
